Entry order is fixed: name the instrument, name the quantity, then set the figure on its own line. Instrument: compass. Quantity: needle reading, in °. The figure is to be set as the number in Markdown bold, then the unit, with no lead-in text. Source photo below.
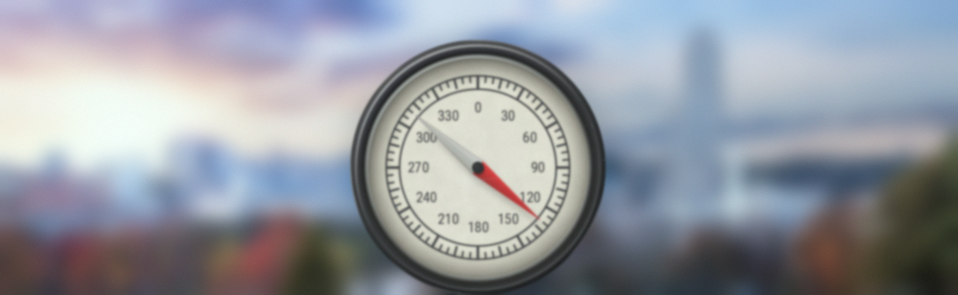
**130** °
